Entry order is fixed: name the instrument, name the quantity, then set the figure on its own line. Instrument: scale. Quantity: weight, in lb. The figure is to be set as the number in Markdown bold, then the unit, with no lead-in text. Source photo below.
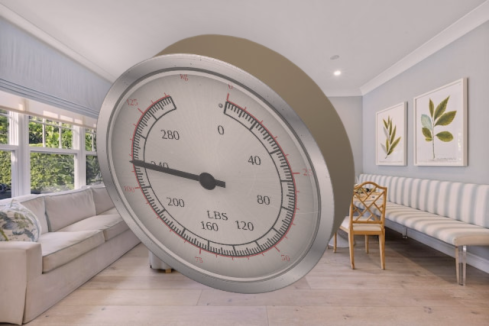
**240** lb
